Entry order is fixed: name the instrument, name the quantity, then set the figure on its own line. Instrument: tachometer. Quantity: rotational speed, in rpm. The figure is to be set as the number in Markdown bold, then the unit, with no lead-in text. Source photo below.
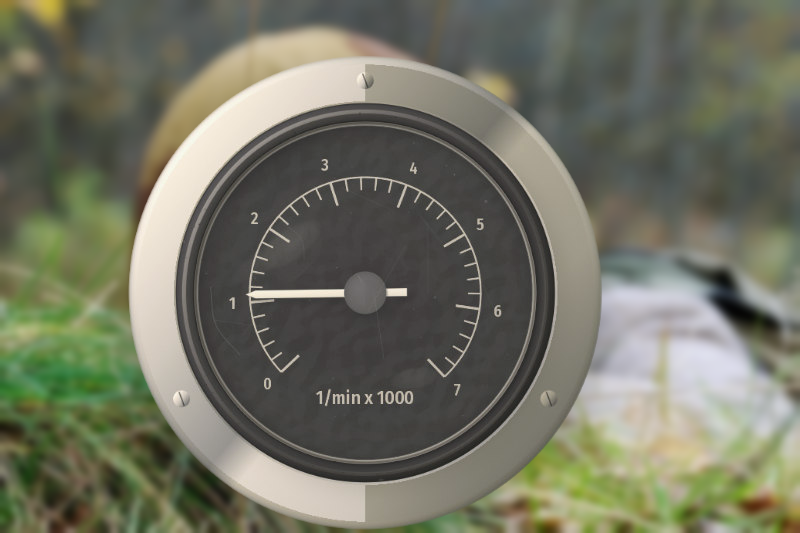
**1100** rpm
